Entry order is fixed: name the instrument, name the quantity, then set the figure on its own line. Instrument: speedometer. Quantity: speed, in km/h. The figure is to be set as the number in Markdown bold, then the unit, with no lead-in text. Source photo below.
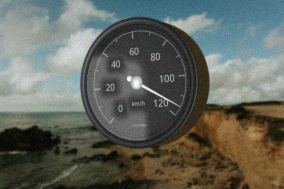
**115** km/h
